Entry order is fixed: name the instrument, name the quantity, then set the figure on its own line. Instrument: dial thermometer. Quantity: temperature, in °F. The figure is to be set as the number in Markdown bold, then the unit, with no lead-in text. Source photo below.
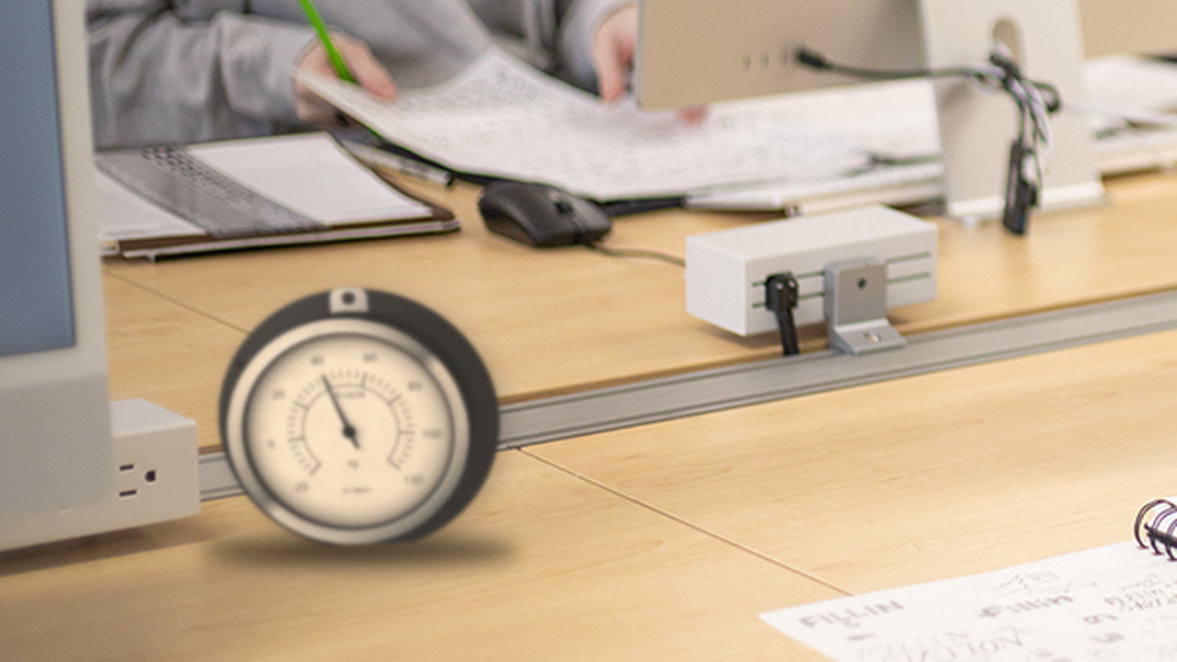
**40** °F
